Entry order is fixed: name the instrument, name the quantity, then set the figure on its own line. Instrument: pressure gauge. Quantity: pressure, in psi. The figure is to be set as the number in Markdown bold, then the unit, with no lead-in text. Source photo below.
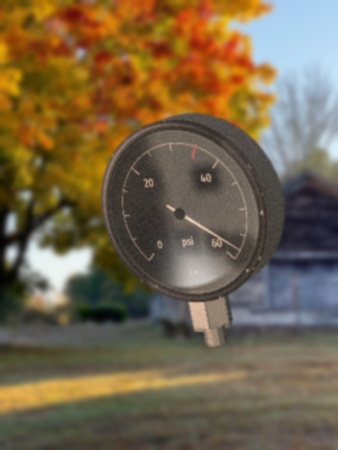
**57.5** psi
